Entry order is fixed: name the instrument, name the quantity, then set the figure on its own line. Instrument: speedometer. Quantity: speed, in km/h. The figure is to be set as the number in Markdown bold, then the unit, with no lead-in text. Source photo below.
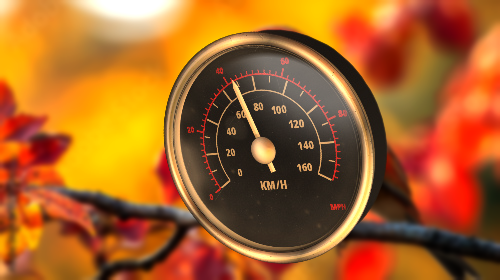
**70** km/h
